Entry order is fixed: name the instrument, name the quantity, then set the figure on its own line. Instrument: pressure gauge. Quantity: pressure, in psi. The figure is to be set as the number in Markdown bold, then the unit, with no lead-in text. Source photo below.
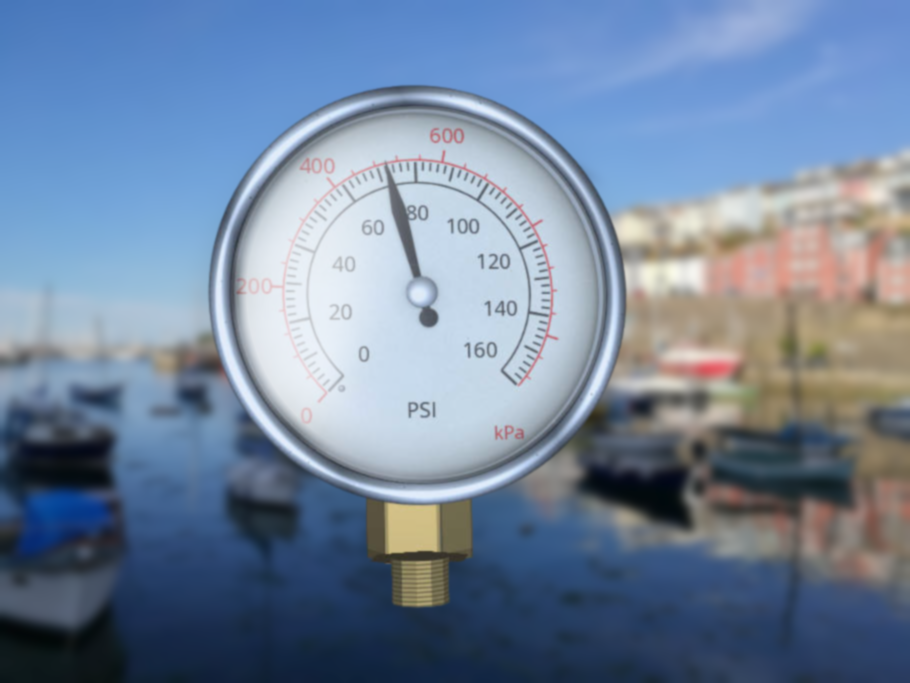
**72** psi
